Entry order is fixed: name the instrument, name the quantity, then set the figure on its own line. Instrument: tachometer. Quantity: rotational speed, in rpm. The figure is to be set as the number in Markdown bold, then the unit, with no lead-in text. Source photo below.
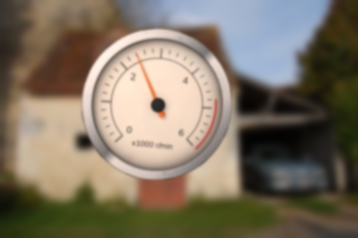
**2400** rpm
